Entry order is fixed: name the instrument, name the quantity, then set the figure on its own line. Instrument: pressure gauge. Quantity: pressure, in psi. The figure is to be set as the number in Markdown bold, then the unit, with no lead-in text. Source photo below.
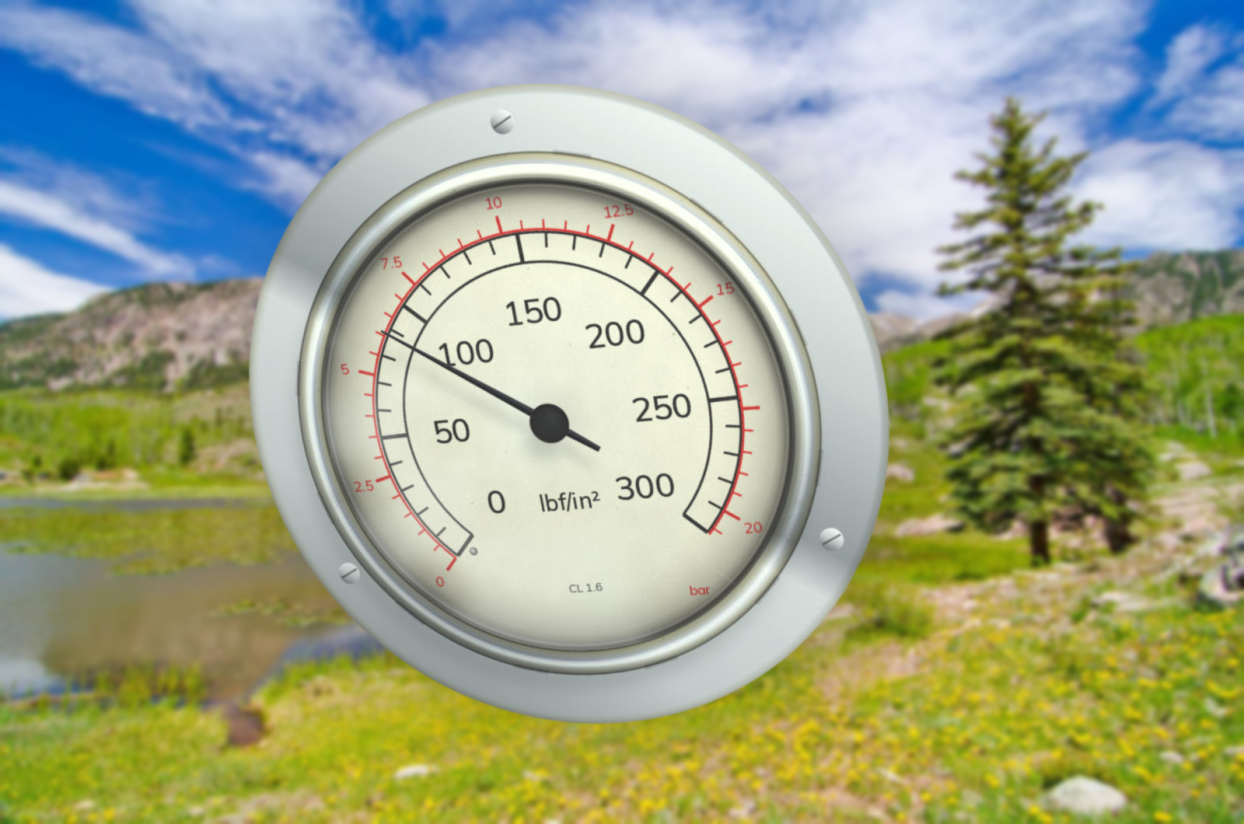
**90** psi
